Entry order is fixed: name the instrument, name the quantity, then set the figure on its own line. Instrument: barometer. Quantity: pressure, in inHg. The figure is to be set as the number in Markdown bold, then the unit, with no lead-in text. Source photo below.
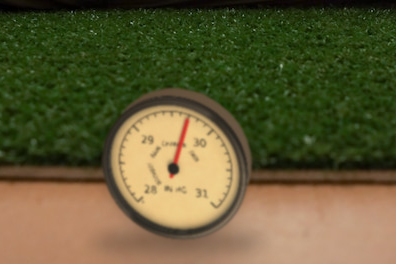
**29.7** inHg
